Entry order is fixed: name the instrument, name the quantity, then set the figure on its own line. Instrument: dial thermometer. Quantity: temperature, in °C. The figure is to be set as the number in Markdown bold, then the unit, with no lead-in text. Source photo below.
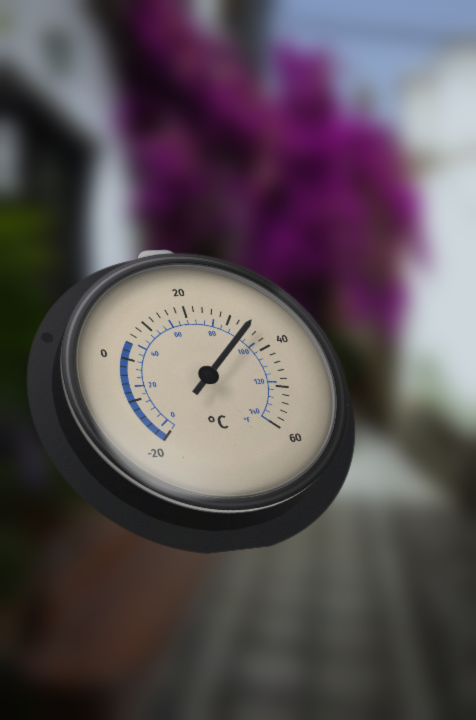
**34** °C
